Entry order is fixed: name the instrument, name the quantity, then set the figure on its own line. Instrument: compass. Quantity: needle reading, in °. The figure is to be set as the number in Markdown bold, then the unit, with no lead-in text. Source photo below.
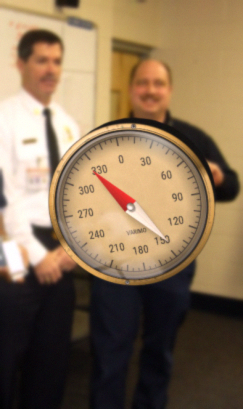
**325** °
